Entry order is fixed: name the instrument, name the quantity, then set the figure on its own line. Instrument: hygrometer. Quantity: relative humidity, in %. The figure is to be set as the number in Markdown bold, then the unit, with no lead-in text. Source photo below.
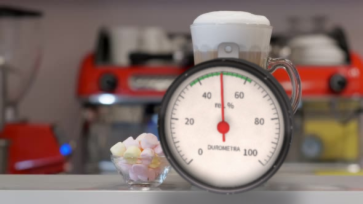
**50** %
